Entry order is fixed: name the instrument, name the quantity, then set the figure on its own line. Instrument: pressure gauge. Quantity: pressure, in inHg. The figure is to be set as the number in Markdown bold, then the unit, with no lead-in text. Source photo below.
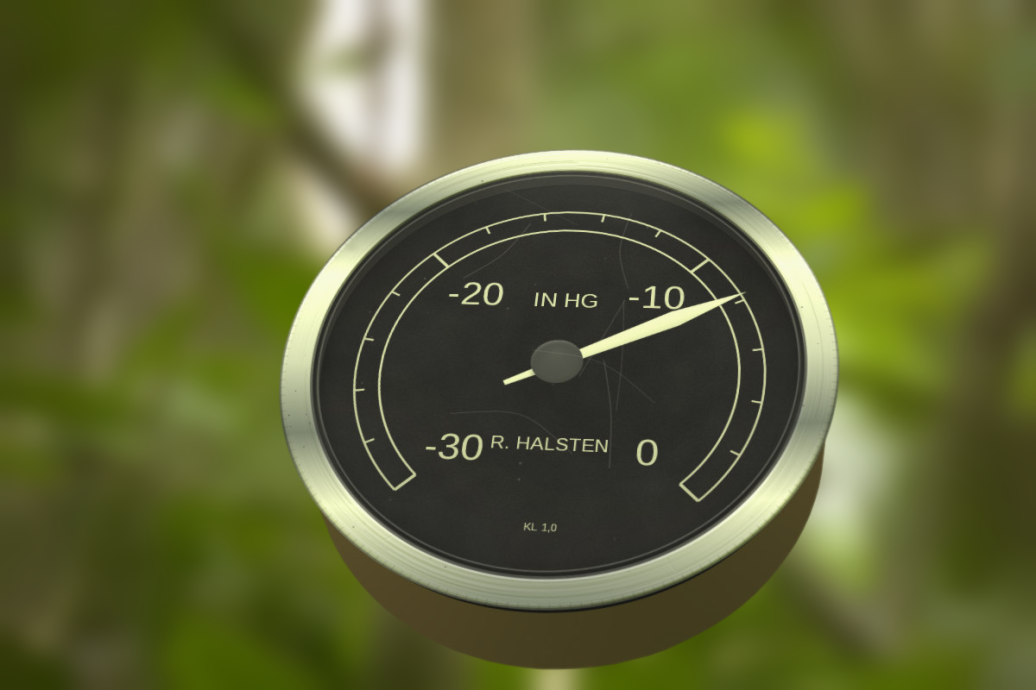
**-8** inHg
